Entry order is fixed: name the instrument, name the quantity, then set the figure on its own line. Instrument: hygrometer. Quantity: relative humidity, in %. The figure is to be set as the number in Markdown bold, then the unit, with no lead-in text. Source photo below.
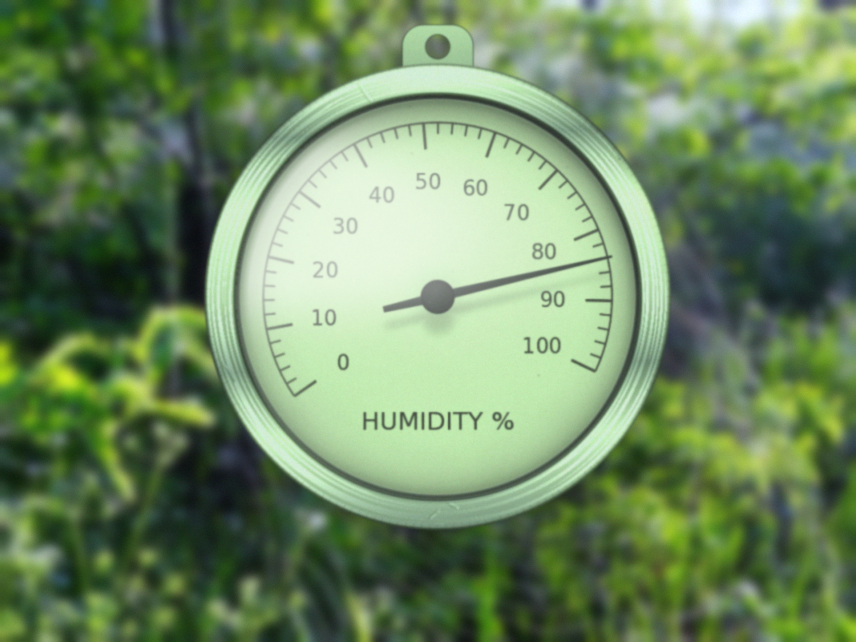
**84** %
